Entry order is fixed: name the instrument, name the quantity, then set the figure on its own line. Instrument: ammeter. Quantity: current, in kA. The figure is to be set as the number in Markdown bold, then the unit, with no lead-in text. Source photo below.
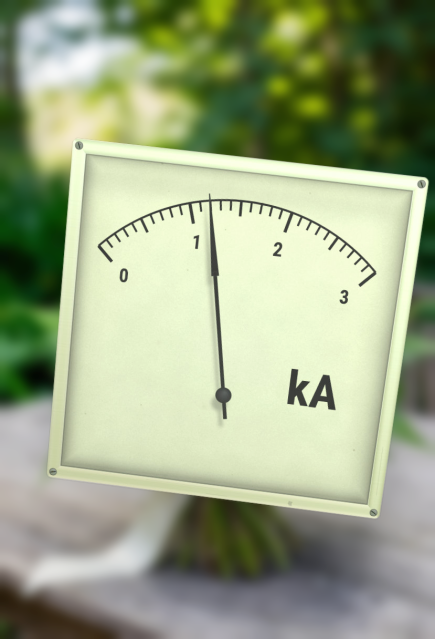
**1.2** kA
